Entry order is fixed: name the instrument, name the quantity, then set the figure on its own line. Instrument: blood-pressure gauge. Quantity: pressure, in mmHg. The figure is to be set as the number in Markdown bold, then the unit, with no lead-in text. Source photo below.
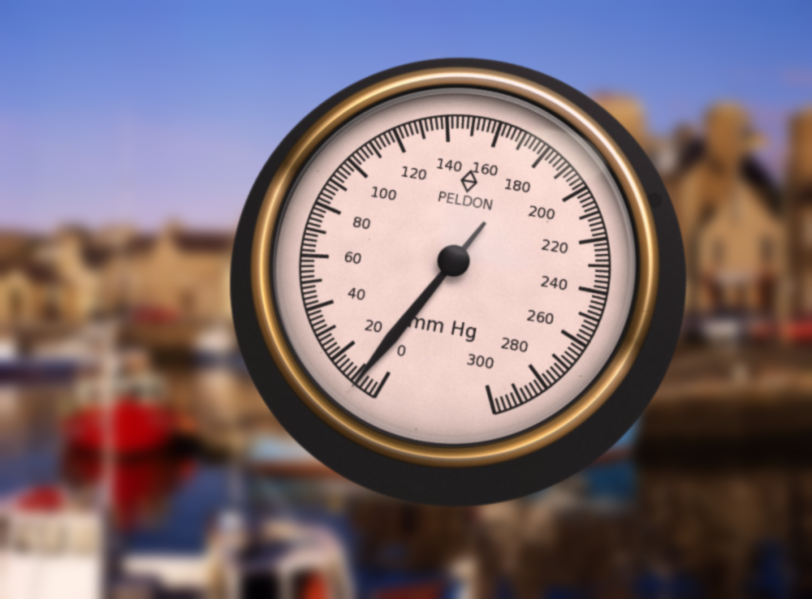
**8** mmHg
